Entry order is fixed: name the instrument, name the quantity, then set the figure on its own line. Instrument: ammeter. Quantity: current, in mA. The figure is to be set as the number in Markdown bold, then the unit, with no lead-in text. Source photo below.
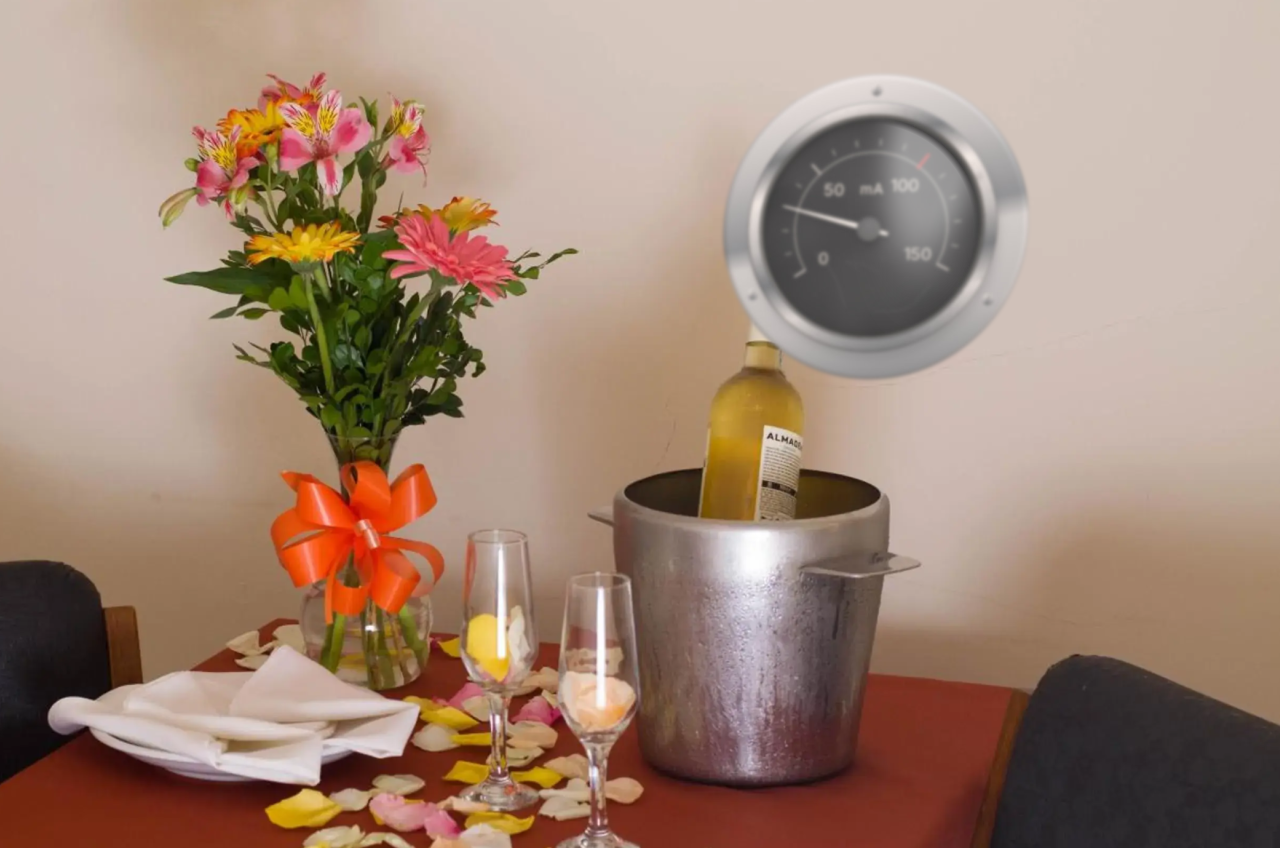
**30** mA
